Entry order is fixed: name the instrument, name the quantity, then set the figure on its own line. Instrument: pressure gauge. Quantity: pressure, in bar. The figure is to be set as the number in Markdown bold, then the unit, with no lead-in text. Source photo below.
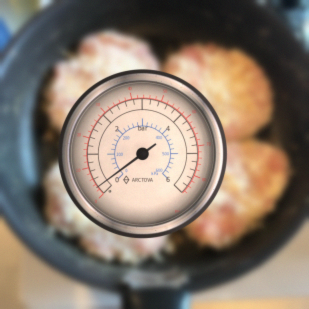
**0.2** bar
